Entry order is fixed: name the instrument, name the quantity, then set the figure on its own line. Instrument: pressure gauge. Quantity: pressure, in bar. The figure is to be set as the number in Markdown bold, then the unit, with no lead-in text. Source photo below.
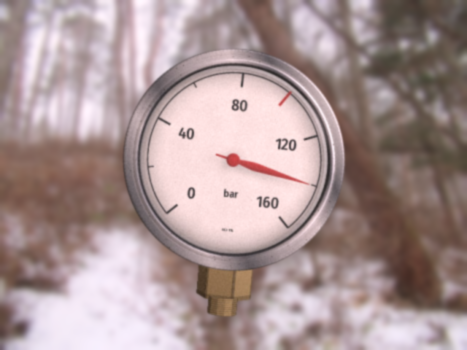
**140** bar
